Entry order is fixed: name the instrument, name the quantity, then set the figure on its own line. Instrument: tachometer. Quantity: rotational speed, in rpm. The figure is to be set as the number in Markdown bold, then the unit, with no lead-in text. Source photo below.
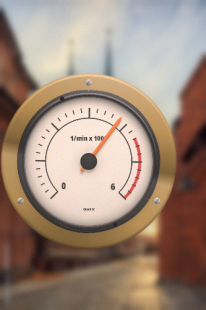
**3800** rpm
